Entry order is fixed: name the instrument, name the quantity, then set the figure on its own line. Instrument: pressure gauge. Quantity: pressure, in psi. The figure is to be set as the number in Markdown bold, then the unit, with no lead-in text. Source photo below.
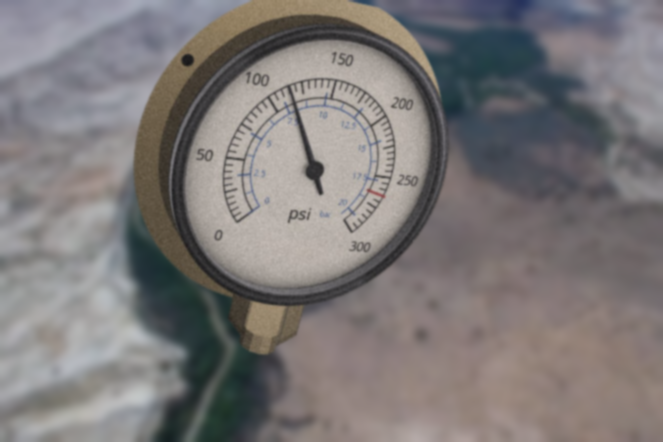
**115** psi
